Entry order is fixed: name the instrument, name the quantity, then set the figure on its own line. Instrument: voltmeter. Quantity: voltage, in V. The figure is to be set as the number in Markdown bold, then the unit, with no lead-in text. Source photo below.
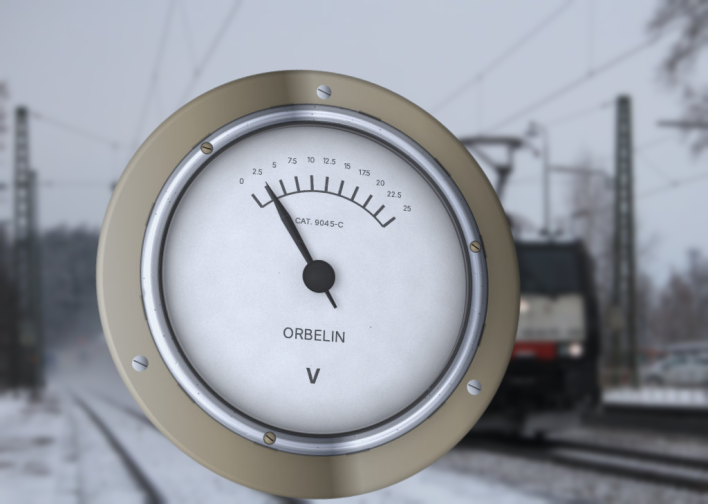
**2.5** V
